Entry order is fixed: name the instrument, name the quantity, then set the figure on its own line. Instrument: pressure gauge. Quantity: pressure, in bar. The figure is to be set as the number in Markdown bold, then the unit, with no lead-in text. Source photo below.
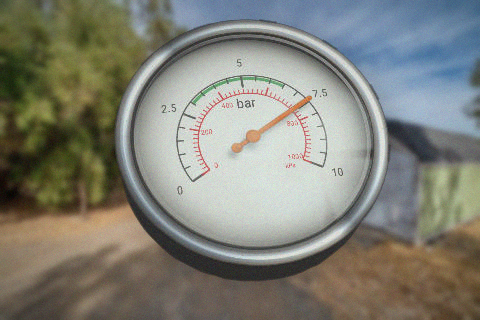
**7.5** bar
